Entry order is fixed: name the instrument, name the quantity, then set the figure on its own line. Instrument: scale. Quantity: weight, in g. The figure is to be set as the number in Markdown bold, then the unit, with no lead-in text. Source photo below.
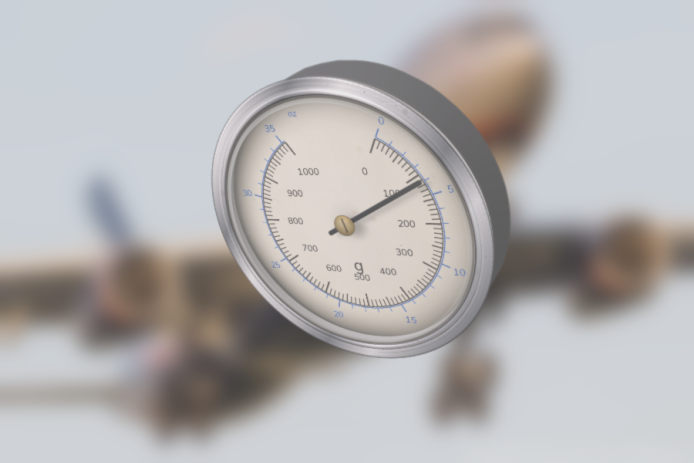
**110** g
